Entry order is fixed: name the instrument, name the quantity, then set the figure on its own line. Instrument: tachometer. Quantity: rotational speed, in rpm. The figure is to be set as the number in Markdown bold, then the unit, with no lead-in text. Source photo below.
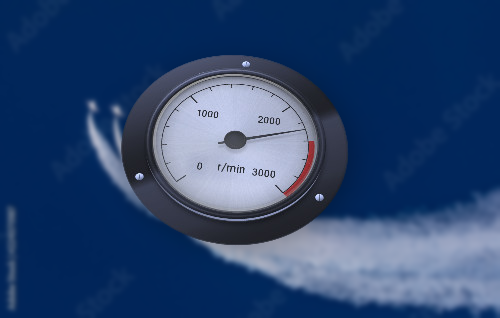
**2300** rpm
